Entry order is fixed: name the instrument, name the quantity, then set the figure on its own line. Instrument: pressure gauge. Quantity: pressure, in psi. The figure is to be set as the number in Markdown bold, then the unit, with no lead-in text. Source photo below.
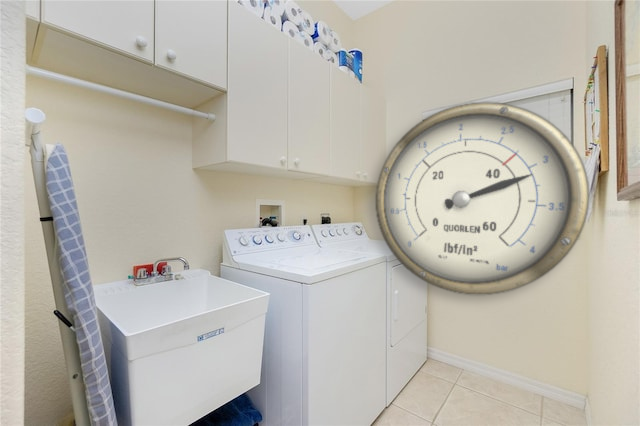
**45** psi
